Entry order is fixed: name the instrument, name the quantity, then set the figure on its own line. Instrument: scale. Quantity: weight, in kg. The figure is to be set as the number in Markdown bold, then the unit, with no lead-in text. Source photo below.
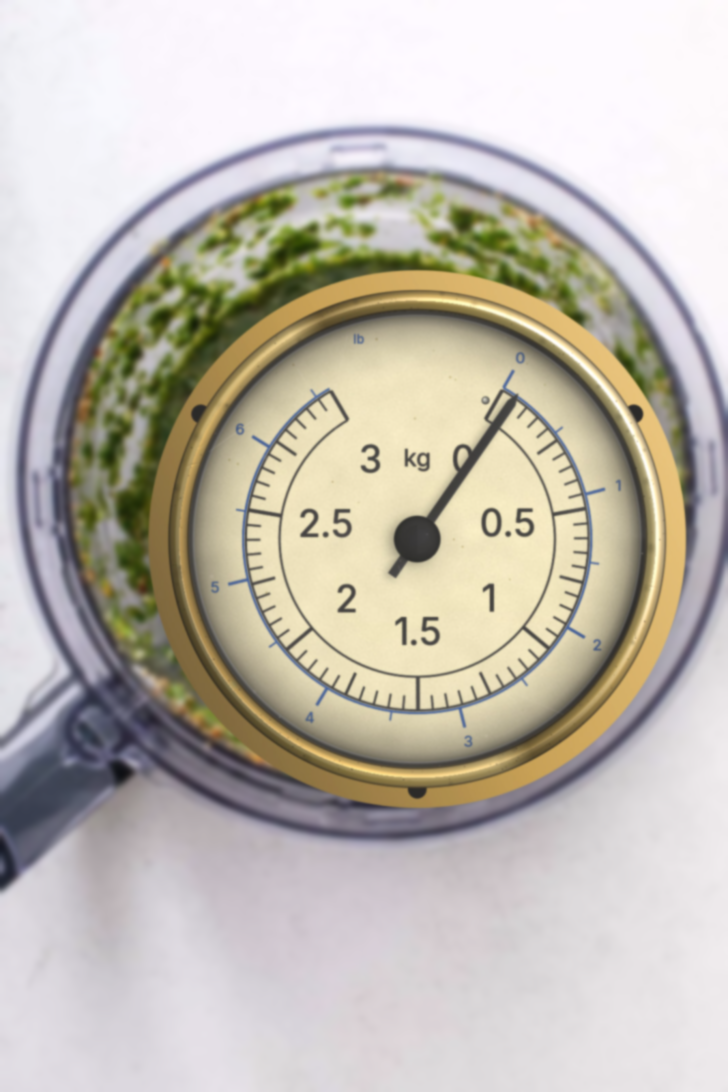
**0.05** kg
